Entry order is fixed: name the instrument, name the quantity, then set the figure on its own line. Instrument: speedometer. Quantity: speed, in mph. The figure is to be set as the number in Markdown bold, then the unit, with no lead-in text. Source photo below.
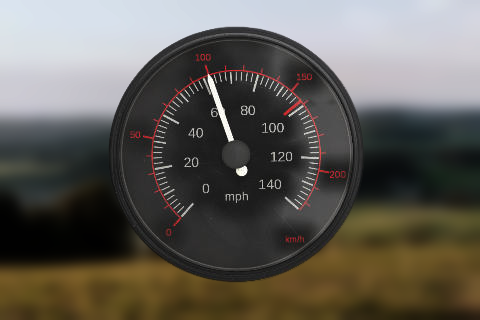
**62** mph
